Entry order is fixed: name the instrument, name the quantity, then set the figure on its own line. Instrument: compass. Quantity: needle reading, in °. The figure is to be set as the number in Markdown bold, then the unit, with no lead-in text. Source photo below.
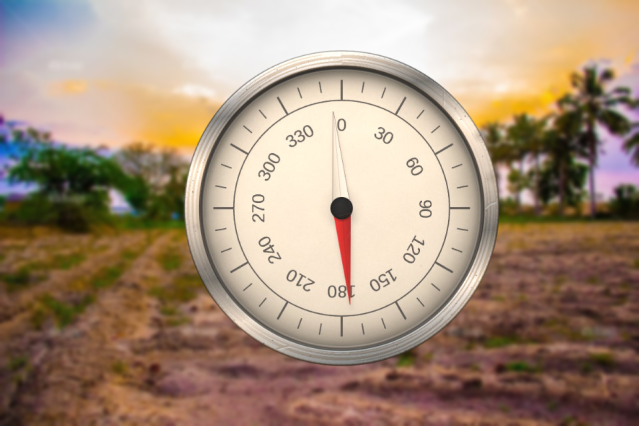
**175** °
